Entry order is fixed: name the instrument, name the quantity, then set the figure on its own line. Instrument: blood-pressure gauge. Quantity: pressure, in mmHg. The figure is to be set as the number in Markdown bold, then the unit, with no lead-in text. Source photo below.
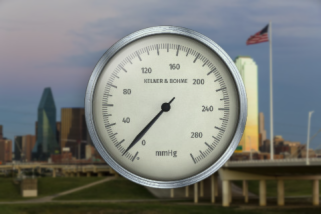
**10** mmHg
